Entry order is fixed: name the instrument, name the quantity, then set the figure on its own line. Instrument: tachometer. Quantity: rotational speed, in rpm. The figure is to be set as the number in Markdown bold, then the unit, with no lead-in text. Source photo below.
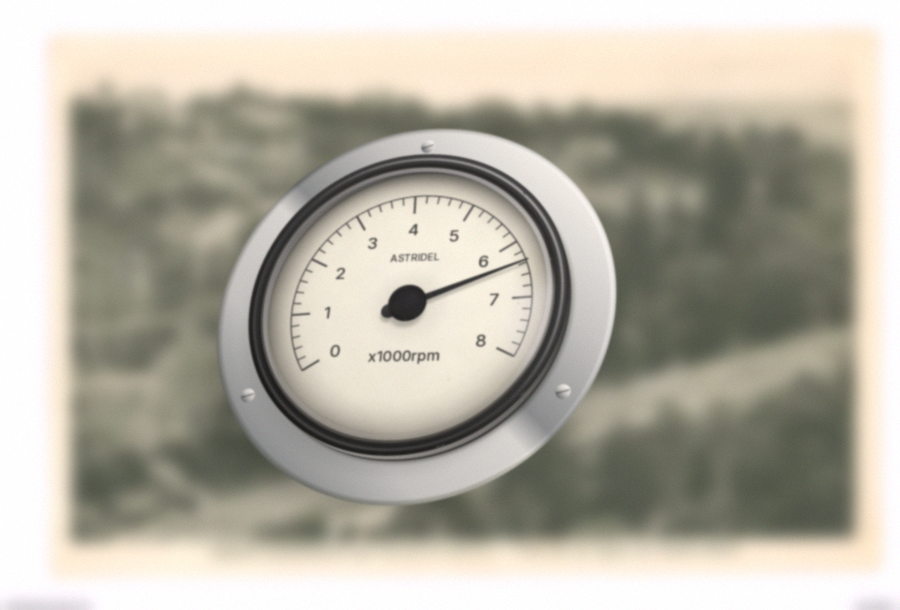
**6400** rpm
